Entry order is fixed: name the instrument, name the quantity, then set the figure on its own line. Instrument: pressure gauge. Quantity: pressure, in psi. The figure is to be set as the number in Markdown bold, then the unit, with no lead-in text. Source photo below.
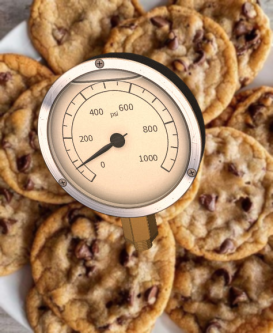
**75** psi
